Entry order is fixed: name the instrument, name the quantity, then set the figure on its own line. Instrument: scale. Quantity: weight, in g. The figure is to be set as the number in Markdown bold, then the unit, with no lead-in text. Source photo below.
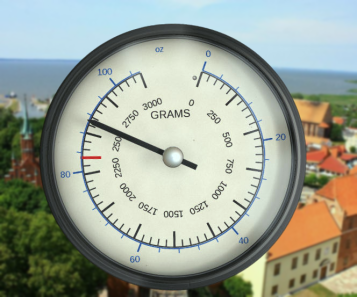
**2575** g
